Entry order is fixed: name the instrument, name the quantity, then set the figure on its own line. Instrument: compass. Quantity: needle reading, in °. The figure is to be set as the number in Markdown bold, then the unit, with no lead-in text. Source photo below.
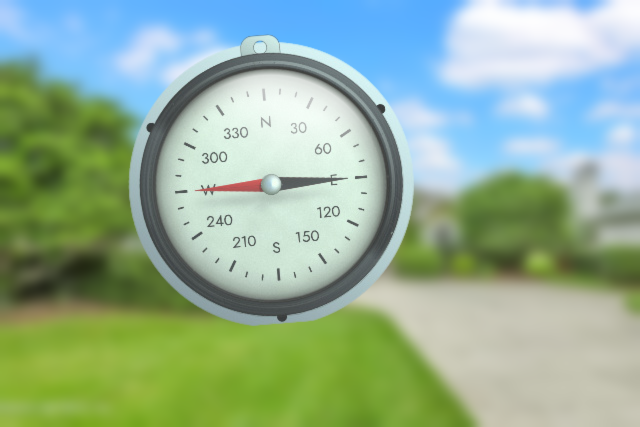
**270** °
